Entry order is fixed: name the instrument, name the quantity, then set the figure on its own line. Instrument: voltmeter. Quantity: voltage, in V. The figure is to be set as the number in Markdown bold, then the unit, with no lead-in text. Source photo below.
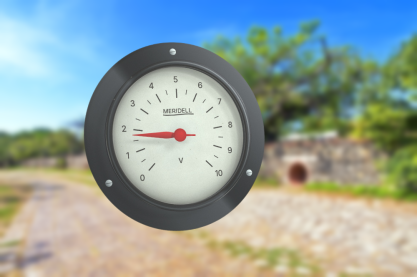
**1.75** V
